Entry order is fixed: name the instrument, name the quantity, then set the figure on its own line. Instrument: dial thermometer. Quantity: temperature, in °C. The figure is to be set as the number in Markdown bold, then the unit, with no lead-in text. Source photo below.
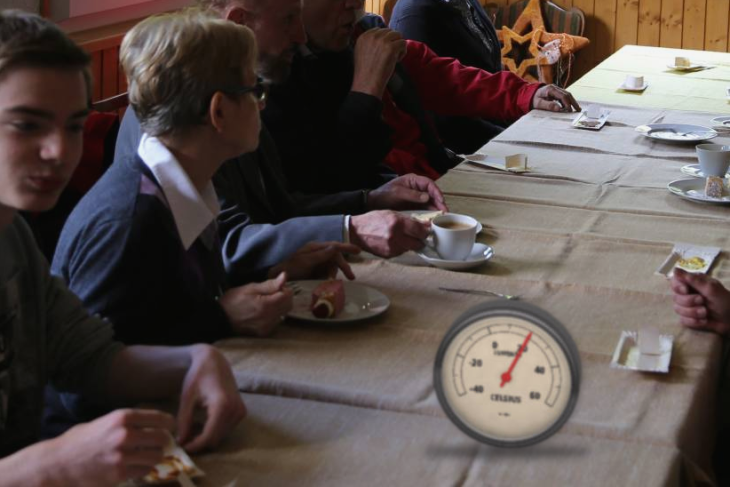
**20** °C
